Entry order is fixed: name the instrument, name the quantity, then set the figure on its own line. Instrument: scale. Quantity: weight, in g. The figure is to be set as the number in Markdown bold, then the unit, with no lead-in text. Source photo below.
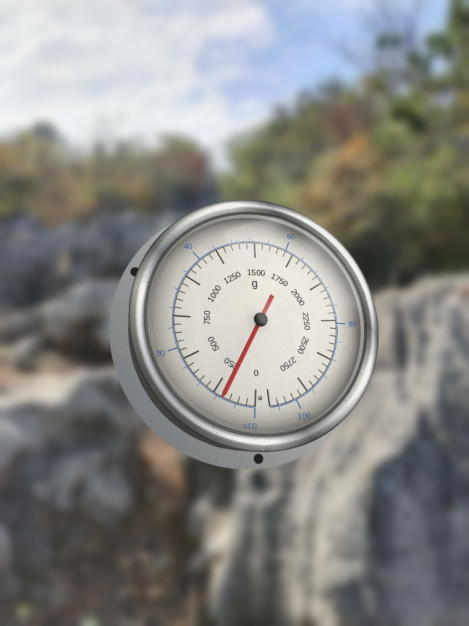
**200** g
